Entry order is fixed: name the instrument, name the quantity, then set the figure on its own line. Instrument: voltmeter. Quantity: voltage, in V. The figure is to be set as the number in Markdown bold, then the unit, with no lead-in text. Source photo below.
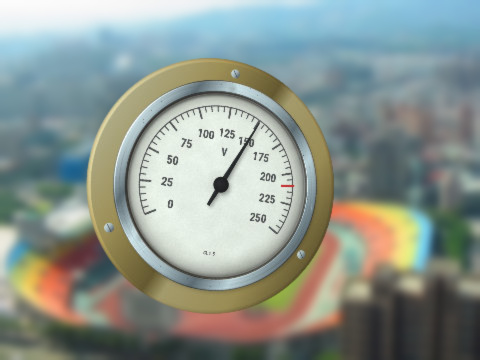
**150** V
